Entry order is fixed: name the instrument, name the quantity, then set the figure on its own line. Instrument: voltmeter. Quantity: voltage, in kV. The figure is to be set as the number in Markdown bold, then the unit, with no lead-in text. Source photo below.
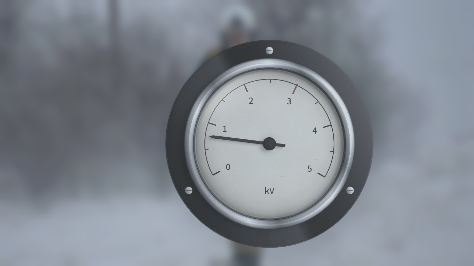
**0.75** kV
